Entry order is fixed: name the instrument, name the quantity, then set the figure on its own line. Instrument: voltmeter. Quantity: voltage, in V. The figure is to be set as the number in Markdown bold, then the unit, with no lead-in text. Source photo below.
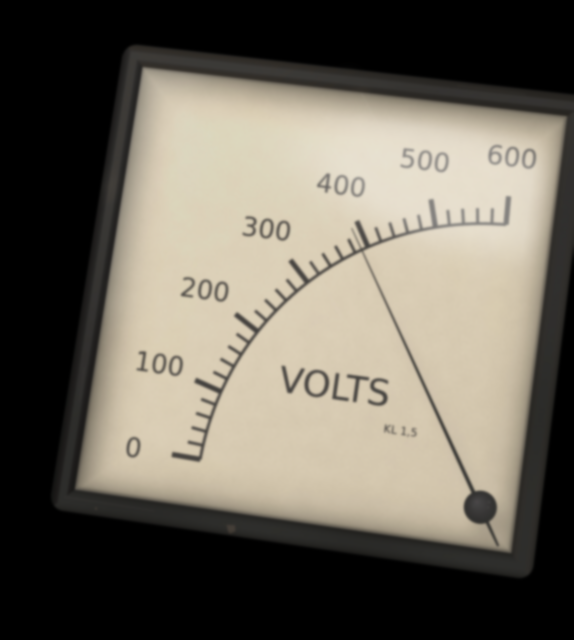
**390** V
